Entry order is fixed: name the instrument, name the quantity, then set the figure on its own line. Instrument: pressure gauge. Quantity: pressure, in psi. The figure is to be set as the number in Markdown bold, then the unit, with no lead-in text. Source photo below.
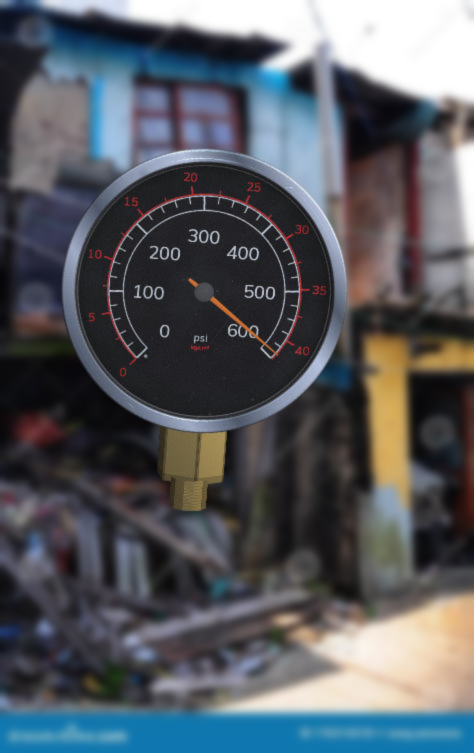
**590** psi
